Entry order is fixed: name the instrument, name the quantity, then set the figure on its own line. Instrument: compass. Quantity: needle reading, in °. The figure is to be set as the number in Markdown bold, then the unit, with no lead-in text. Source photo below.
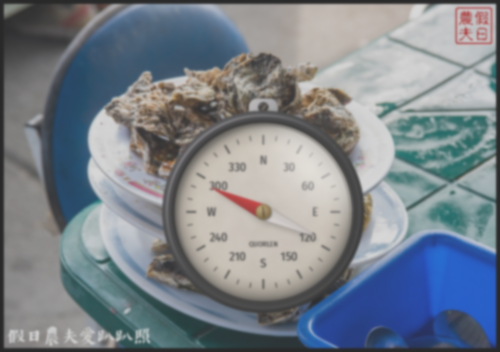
**295** °
